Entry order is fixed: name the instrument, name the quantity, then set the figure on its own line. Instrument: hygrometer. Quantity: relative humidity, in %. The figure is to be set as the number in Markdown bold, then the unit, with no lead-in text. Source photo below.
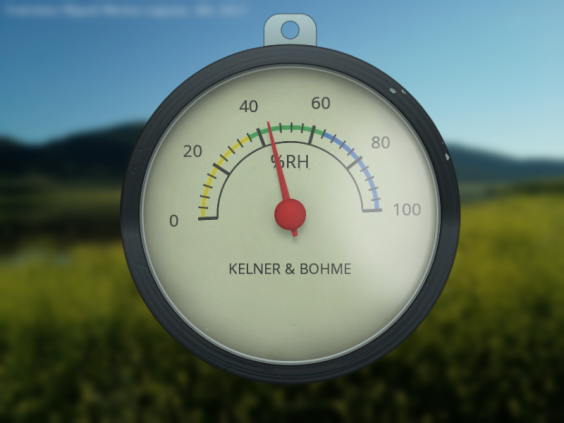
**44** %
